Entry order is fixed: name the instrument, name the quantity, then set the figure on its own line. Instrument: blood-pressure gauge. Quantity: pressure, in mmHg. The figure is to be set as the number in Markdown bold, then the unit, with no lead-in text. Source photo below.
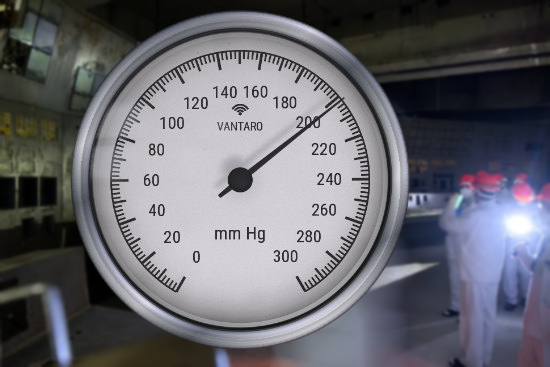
**202** mmHg
